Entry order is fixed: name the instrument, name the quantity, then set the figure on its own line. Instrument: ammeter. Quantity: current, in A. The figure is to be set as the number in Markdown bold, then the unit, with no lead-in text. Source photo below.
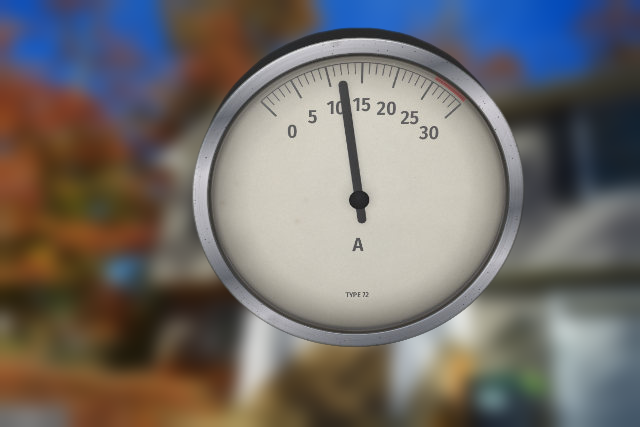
**12** A
